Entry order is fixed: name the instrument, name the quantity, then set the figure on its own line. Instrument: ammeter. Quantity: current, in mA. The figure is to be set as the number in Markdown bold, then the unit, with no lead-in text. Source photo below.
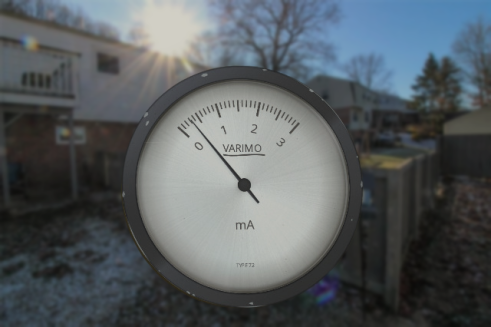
**0.3** mA
